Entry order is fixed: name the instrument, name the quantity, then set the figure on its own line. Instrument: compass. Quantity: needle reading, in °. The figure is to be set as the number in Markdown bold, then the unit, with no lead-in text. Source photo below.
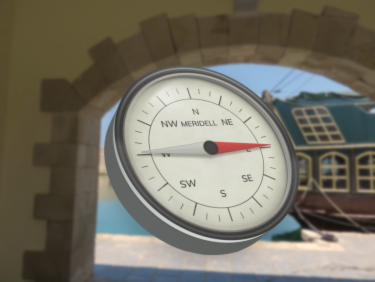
**90** °
